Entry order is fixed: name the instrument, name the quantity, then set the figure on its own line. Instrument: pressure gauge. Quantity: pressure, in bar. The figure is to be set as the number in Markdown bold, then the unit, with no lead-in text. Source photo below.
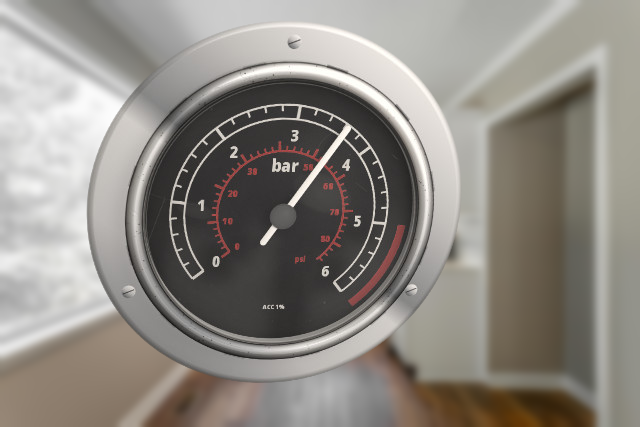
**3.6** bar
